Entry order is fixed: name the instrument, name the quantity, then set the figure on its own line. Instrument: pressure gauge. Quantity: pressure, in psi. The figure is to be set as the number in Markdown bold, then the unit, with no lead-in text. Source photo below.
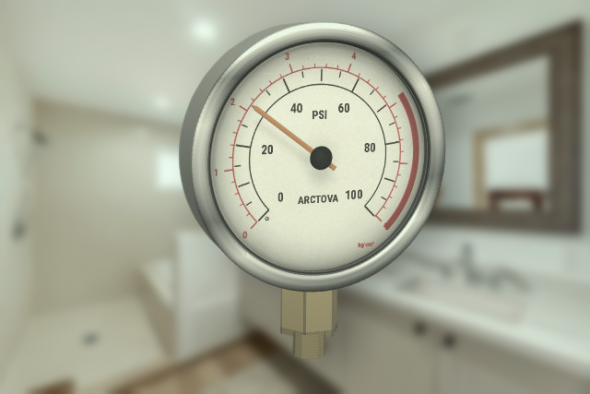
**30** psi
